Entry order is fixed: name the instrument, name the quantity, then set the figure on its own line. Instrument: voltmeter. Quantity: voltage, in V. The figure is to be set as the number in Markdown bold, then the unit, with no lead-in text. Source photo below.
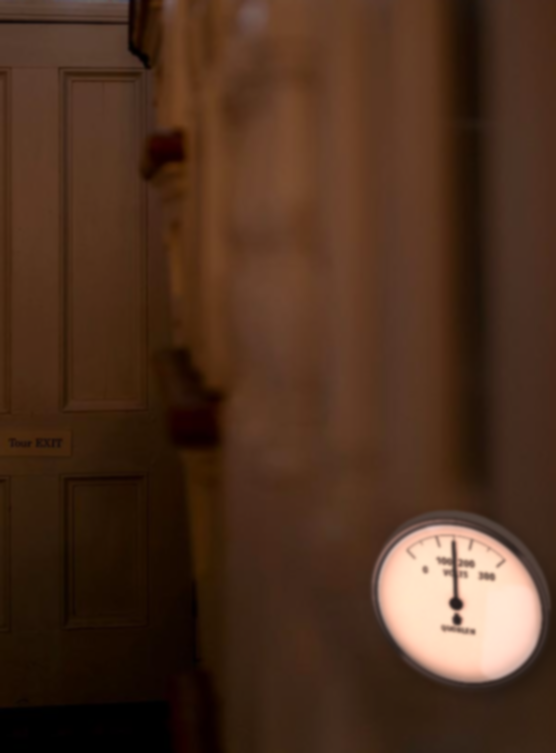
**150** V
